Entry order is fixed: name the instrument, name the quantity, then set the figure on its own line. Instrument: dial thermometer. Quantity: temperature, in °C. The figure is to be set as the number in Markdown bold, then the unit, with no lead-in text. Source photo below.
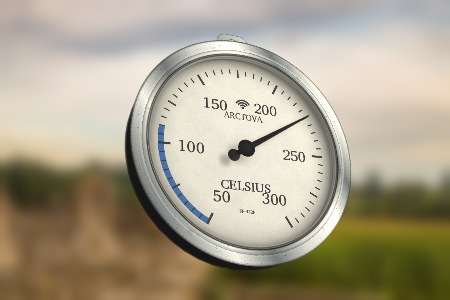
**225** °C
